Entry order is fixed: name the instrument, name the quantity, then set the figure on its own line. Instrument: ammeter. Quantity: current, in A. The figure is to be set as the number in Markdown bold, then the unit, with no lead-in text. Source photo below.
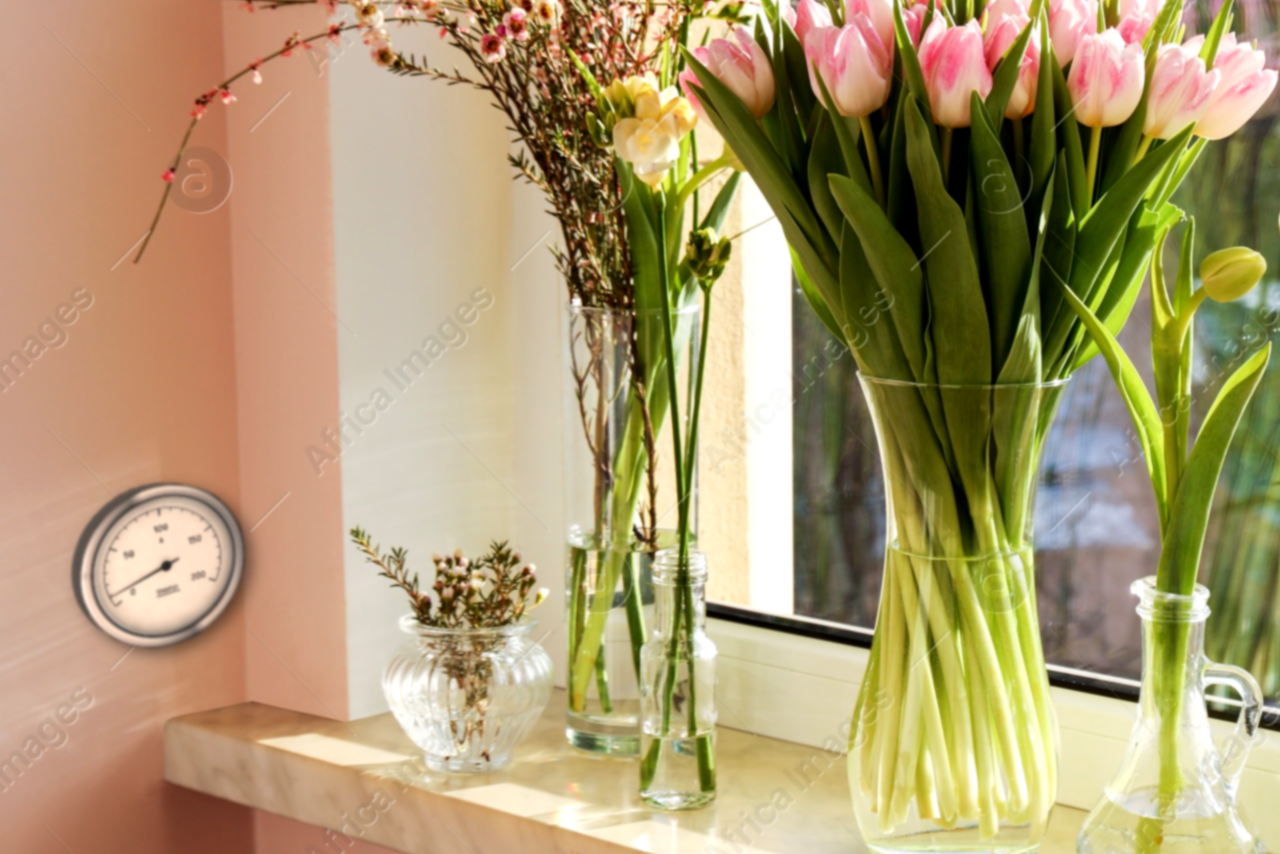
**10** A
